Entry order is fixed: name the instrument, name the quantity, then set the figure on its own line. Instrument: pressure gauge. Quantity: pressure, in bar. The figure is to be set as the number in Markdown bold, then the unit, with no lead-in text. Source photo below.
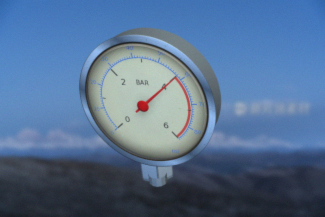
**4** bar
